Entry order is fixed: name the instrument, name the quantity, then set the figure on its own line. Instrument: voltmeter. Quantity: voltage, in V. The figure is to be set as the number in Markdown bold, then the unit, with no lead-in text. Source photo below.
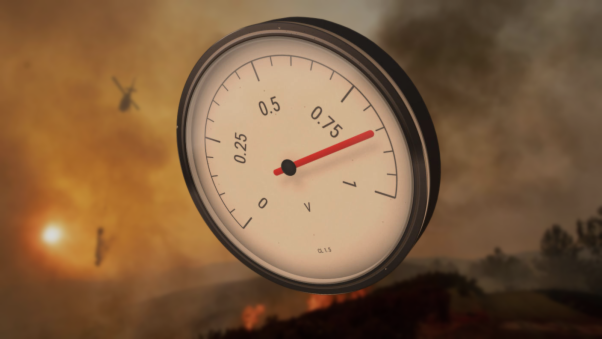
**0.85** V
